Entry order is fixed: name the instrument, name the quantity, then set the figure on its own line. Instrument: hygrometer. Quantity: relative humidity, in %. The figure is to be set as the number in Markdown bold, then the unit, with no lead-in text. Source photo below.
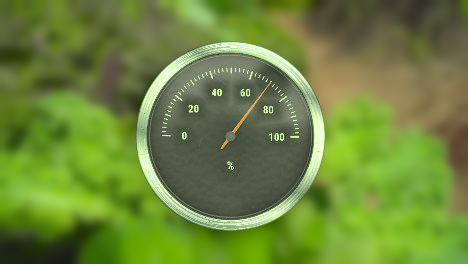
**70** %
